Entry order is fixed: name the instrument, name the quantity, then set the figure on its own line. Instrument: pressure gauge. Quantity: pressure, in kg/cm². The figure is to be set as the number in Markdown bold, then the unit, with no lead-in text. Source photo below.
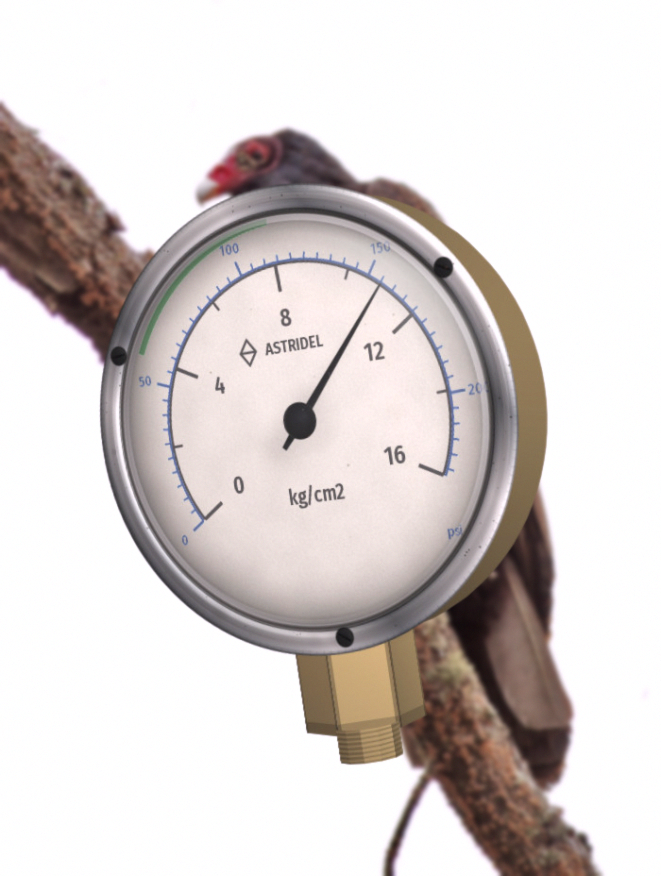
**11** kg/cm²
